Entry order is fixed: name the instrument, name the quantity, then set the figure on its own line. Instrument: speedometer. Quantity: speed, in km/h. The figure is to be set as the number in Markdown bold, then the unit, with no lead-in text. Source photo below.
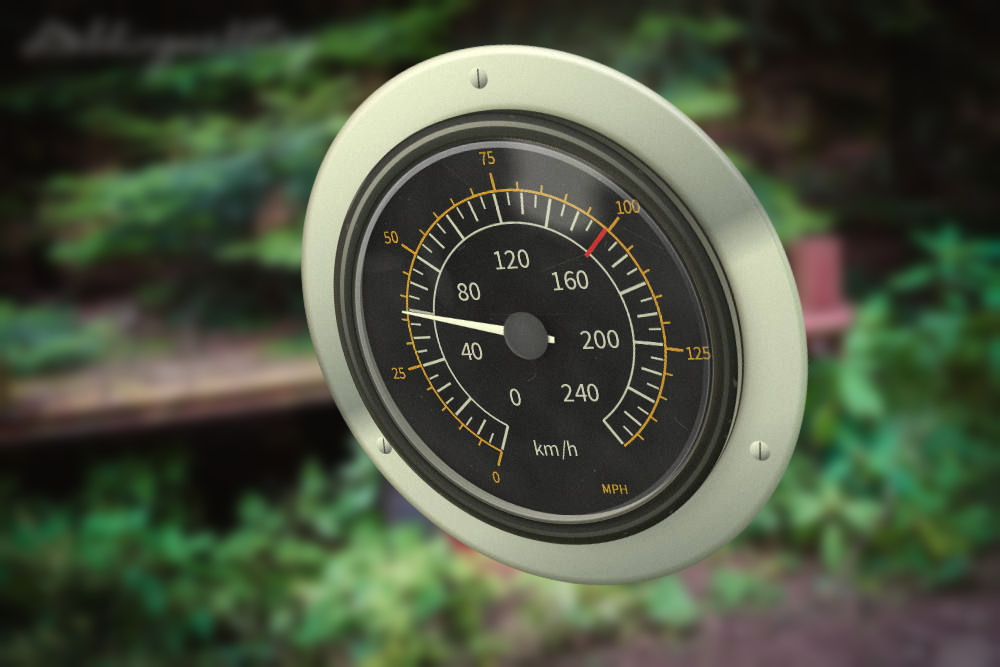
**60** km/h
